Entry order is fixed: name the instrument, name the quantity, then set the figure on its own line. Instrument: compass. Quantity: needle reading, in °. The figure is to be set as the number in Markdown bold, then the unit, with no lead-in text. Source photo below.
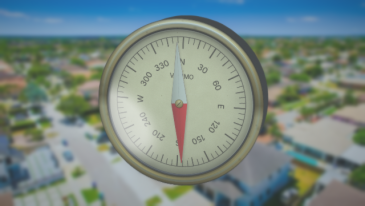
**175** °
